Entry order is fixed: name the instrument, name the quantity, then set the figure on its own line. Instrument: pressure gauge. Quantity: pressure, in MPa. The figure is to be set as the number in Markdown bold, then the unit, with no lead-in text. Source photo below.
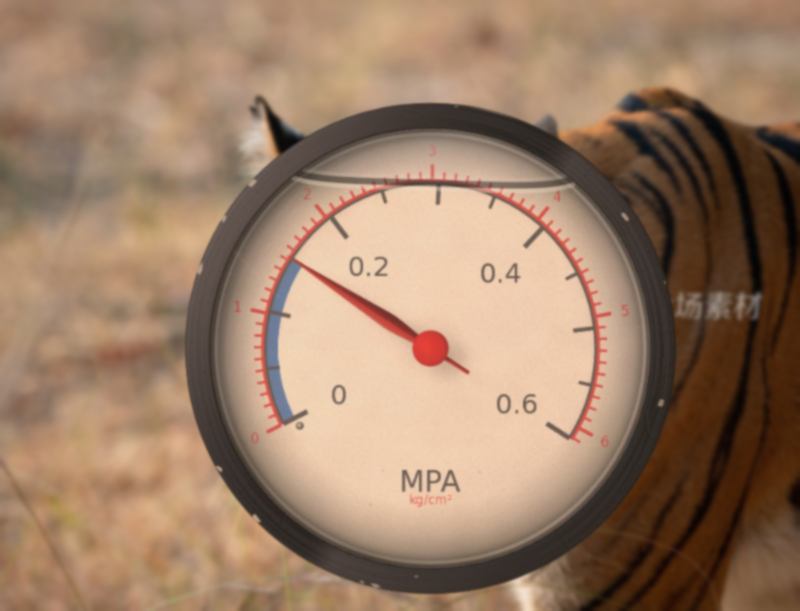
**0.15** MPa
